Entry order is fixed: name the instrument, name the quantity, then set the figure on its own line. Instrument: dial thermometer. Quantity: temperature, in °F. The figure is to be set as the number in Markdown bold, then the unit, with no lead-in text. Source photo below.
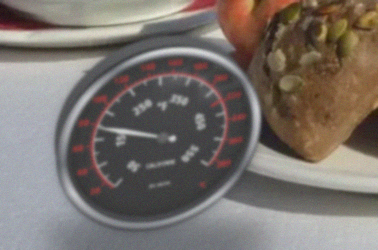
**175** °F
